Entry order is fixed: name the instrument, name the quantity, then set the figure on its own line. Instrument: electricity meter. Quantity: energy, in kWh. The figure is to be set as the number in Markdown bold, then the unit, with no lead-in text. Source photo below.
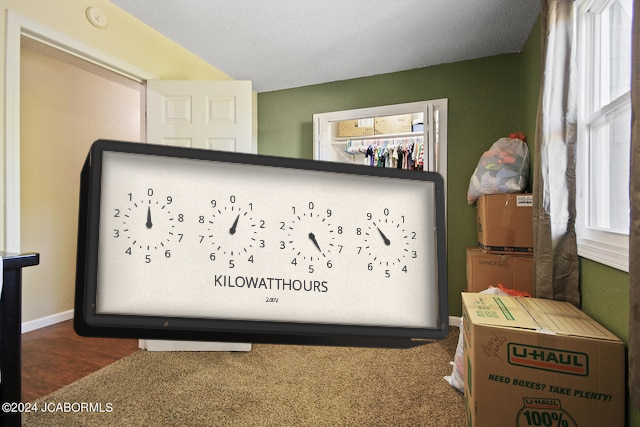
**59** kWh
